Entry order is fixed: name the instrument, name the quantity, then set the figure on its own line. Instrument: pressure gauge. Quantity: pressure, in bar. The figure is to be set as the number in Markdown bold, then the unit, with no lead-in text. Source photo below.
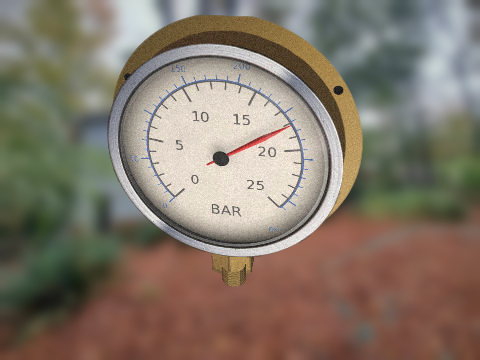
**18** bar
